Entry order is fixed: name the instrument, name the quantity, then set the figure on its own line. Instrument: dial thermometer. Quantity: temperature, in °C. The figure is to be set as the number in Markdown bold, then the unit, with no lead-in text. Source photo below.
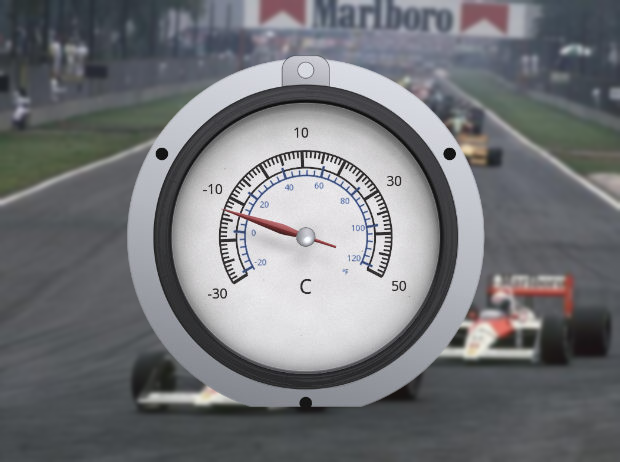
**-13** °C
